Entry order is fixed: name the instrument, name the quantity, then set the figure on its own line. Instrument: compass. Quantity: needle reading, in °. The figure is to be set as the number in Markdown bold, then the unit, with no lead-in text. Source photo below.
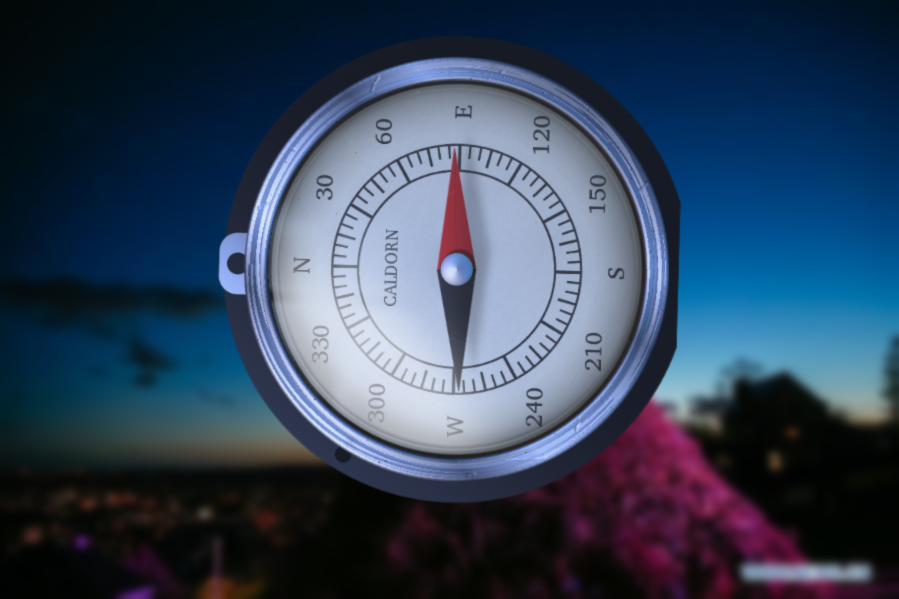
**87.5** °
